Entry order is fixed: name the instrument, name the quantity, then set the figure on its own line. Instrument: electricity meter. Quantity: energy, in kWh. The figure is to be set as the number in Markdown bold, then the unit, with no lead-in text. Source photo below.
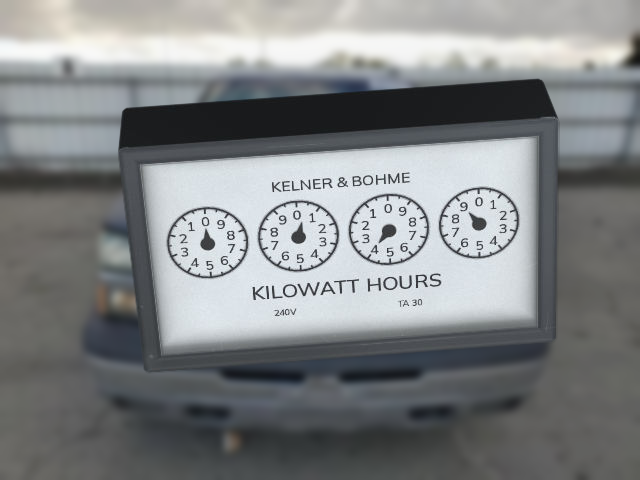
**39** kWh
